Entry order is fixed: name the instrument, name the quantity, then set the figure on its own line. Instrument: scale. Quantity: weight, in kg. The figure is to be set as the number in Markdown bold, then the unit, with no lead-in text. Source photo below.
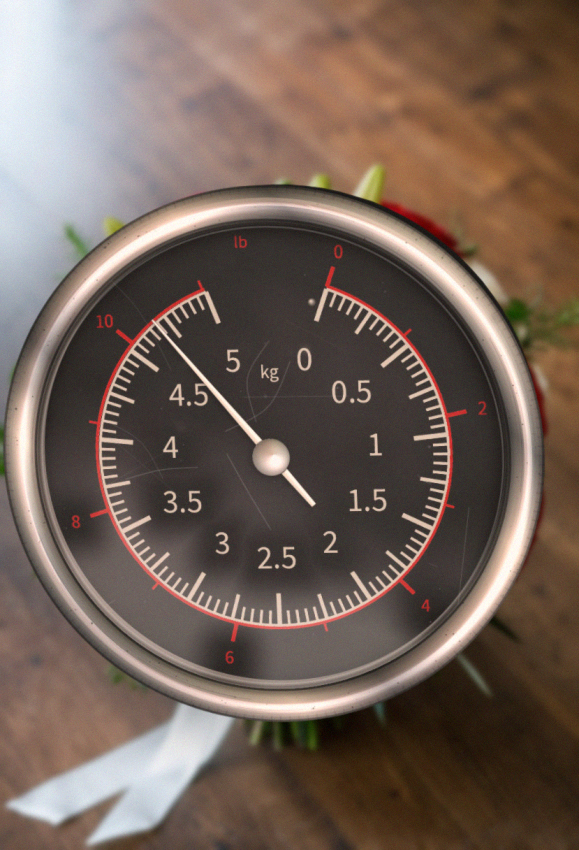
**4.7** kg
